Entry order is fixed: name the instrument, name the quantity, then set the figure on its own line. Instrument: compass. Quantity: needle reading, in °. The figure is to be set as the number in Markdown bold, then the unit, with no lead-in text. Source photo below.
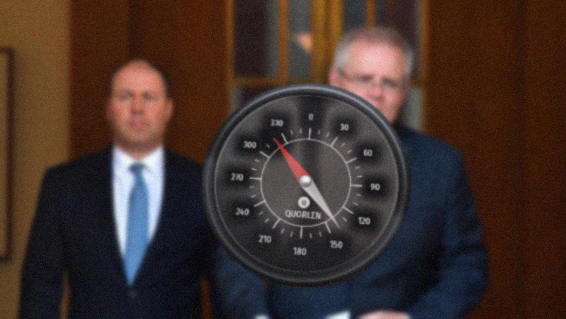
**320** °
